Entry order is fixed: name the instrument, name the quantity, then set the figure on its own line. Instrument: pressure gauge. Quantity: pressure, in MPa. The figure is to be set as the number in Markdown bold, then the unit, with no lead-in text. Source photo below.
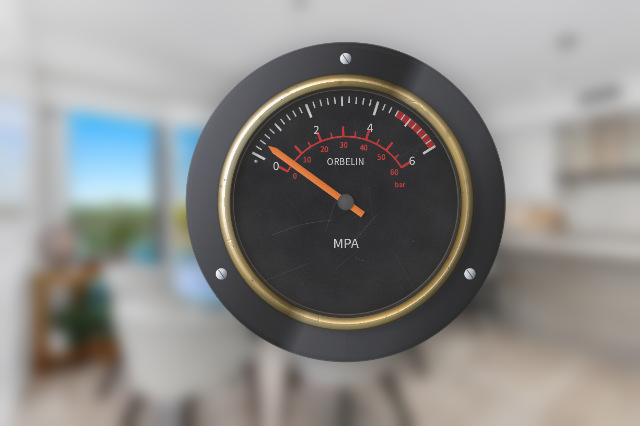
**0.4** MPa
